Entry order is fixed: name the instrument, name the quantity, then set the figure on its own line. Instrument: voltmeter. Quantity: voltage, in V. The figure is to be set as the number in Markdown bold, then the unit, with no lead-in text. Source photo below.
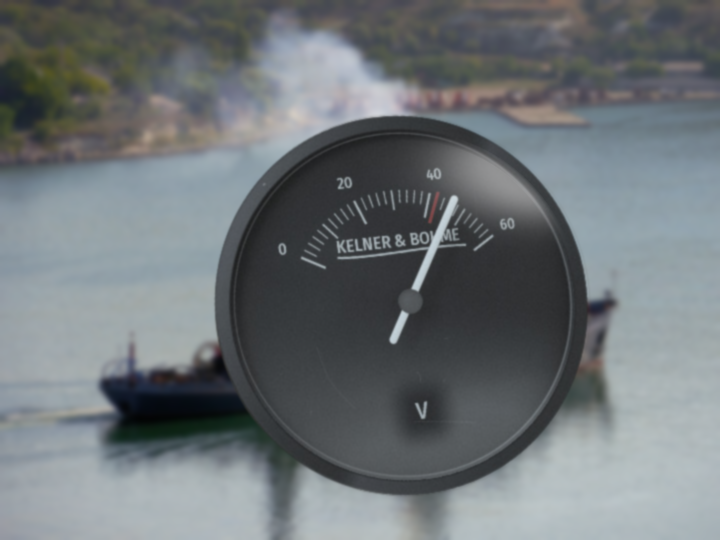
**46** V
